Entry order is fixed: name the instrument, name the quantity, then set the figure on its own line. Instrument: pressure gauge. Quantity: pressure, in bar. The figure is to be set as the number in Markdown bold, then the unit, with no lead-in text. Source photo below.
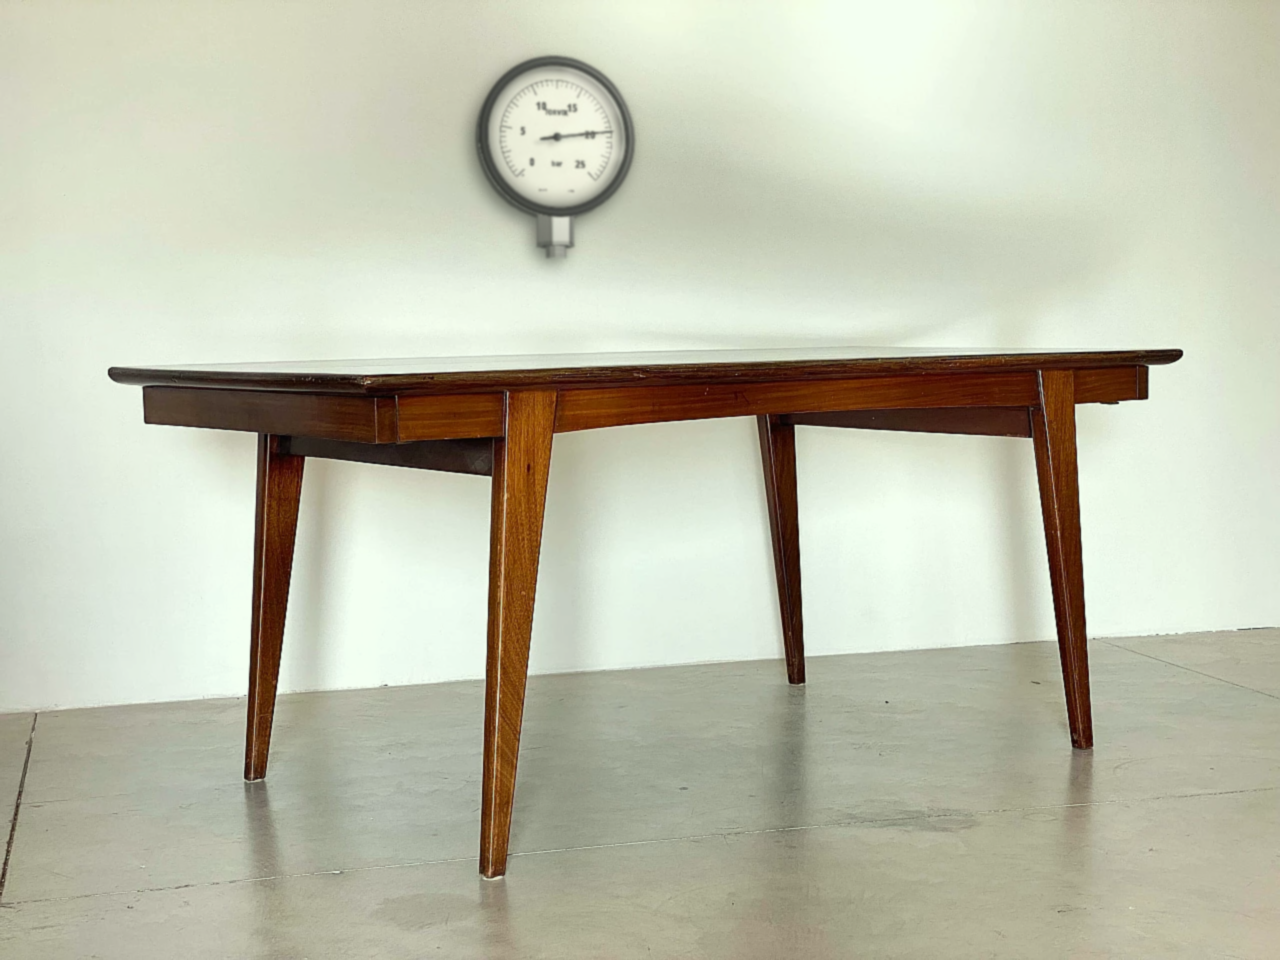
**20** bar
